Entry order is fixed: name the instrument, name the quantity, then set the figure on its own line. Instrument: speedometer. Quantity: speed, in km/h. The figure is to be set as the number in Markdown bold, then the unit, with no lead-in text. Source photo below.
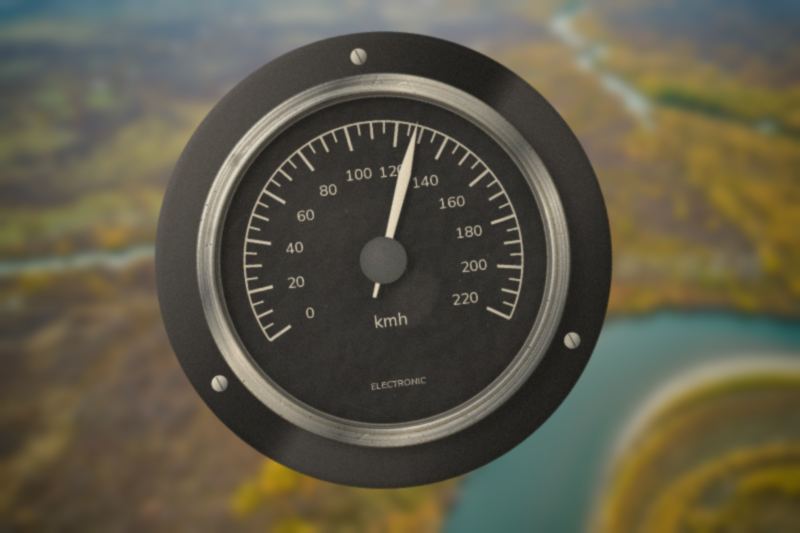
**127.5** km/h
